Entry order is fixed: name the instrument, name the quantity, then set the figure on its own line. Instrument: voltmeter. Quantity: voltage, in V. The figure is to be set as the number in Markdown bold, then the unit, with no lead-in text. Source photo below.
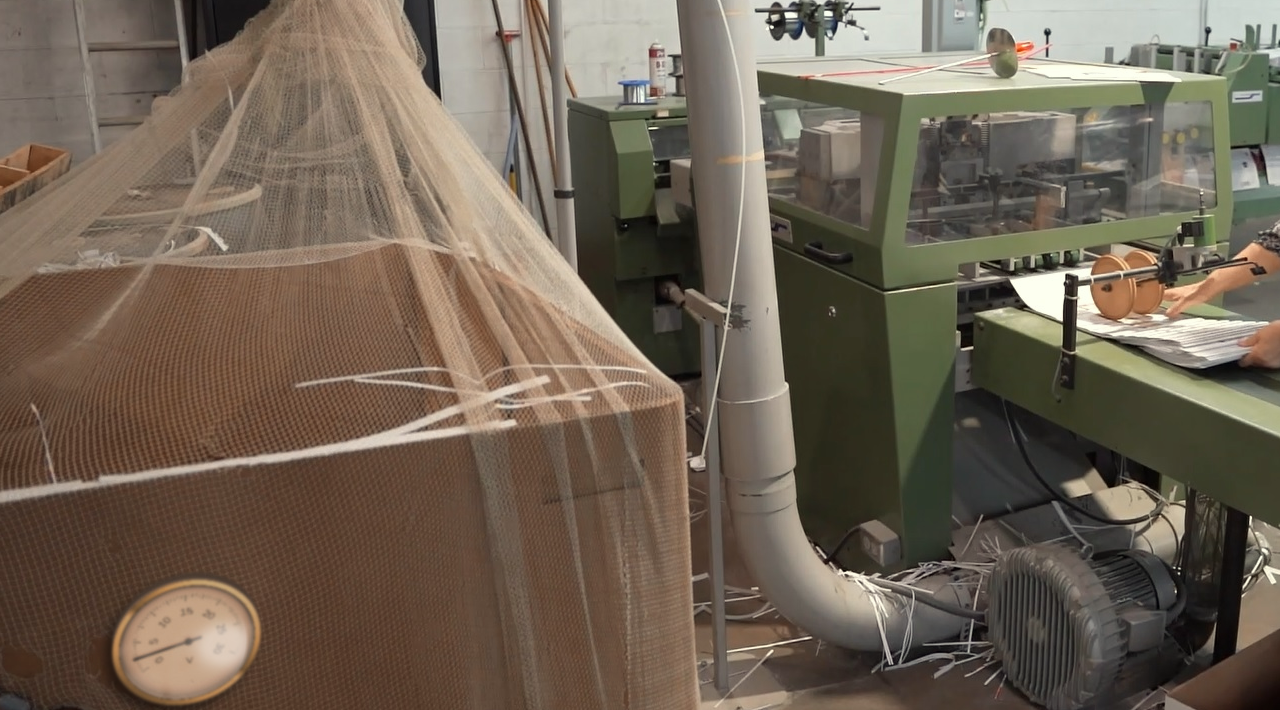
**2.5** V
